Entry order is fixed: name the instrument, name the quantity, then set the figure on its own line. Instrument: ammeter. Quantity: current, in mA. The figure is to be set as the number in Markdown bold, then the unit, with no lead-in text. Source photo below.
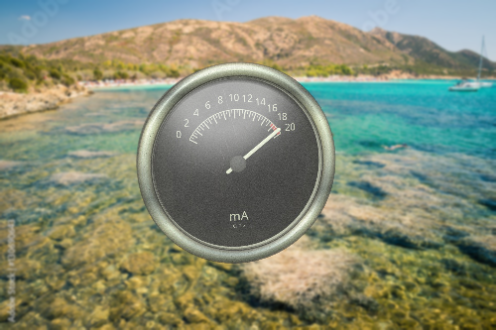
**19** mA
